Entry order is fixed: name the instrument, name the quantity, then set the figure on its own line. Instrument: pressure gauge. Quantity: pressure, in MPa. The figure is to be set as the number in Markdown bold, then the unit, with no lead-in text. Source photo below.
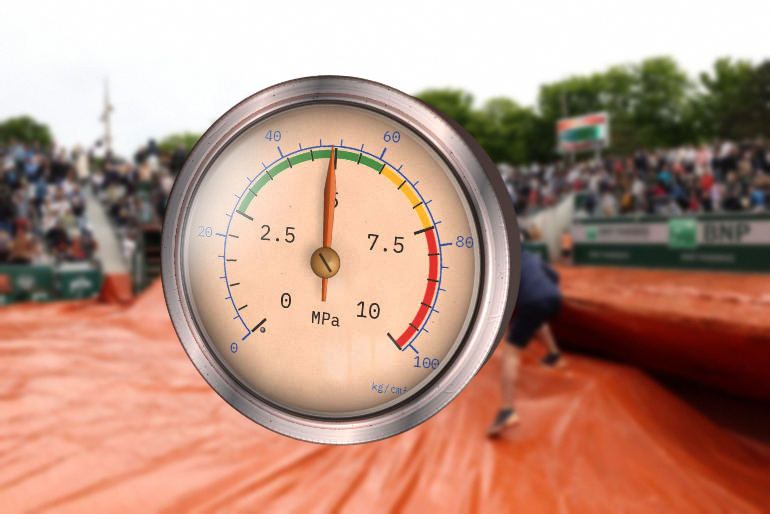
**5** MPa
